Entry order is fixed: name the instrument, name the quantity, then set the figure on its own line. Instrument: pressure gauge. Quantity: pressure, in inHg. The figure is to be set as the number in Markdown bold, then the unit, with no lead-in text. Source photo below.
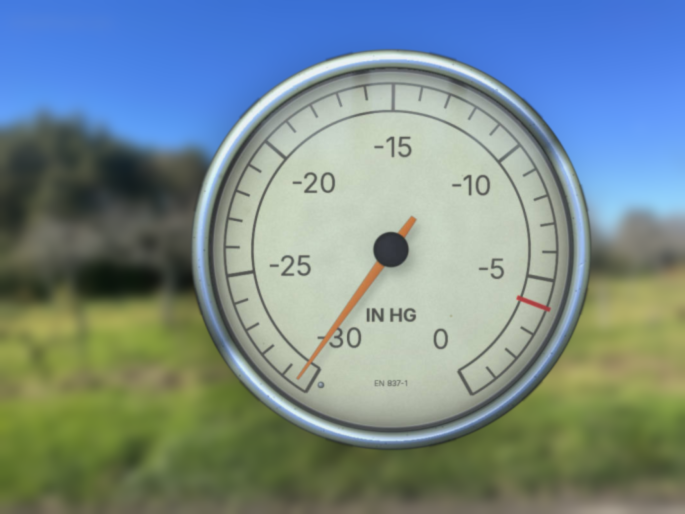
**-29.5** inHg
